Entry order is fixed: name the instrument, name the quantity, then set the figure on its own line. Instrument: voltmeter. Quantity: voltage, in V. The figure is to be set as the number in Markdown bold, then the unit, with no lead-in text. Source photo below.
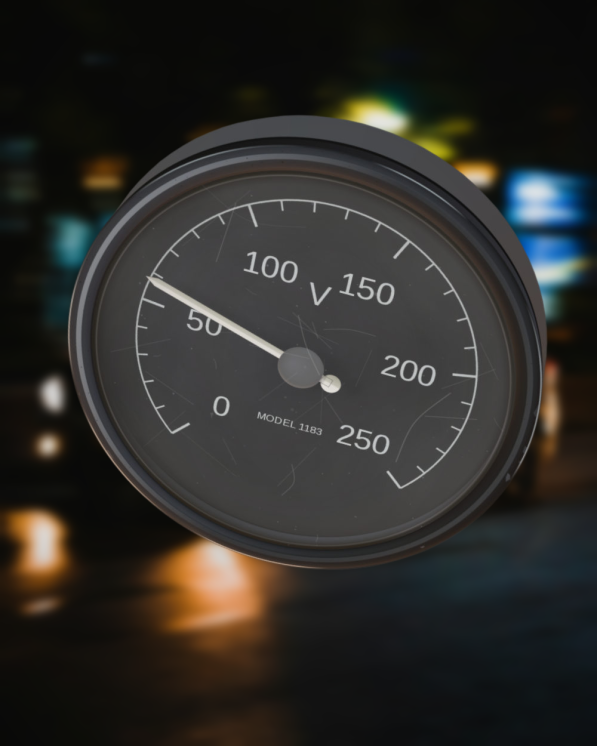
**60** V
